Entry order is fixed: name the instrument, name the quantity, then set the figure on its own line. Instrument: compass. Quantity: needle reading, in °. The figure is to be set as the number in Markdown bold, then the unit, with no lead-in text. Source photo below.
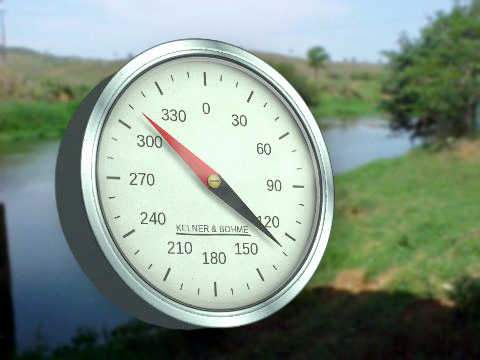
**310** °
